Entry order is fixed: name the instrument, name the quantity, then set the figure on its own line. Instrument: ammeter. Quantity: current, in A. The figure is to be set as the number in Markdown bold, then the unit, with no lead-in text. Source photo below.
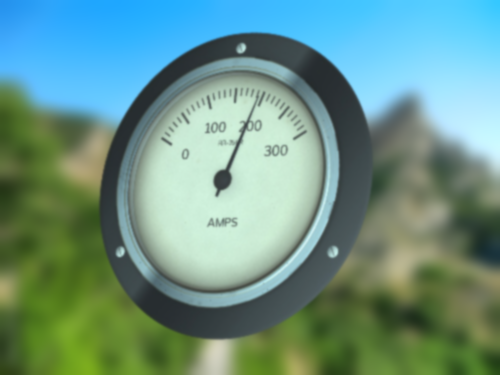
**200** A
